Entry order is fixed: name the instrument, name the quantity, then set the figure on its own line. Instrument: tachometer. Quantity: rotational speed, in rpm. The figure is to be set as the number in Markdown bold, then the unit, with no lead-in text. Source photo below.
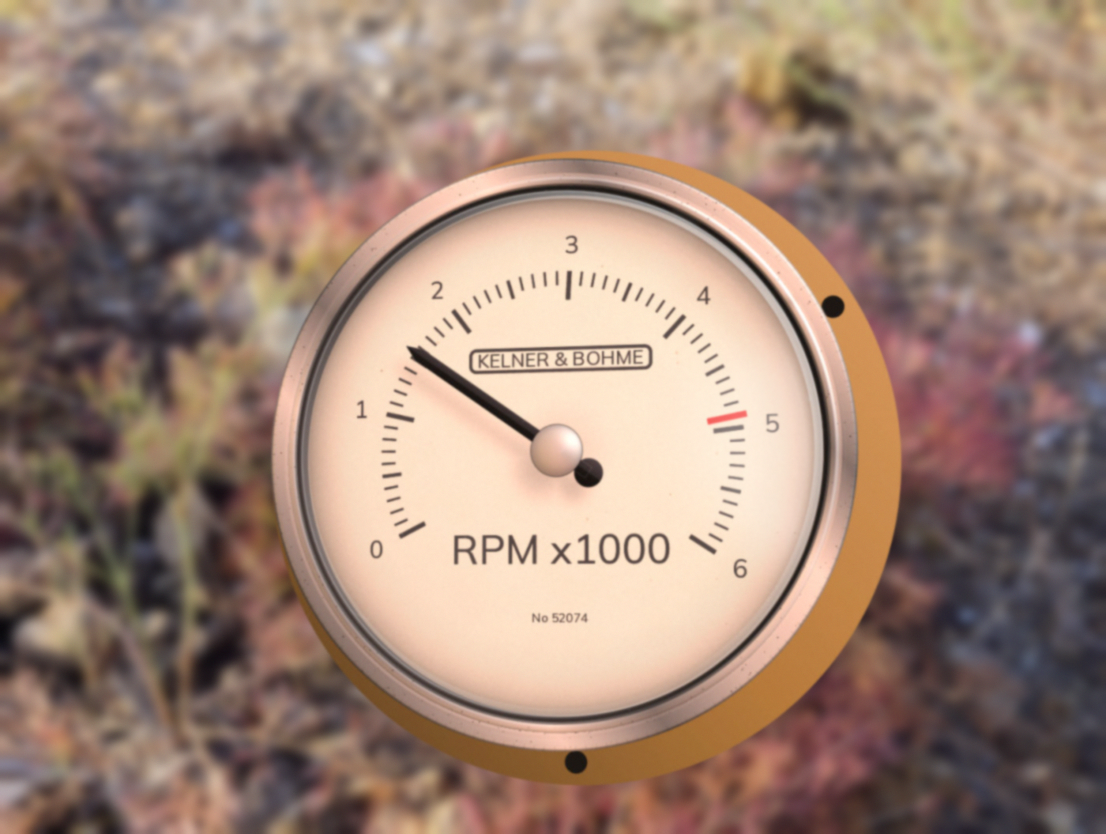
**1550** rpm
